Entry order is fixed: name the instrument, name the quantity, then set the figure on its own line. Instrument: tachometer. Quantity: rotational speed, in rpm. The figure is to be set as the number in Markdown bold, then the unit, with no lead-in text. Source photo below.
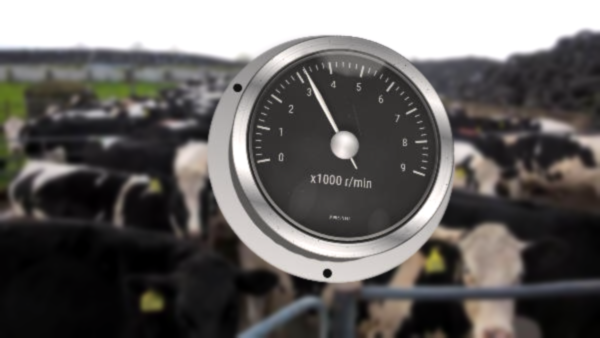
**3200** rpm
